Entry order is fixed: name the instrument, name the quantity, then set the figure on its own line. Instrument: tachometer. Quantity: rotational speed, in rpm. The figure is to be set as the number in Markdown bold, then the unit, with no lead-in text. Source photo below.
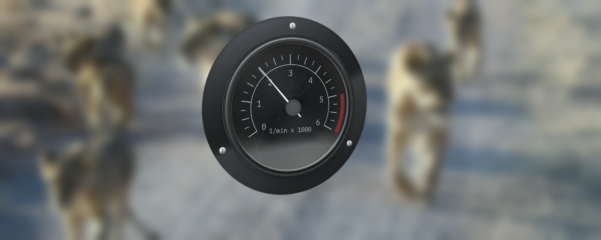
**2000** rpm
